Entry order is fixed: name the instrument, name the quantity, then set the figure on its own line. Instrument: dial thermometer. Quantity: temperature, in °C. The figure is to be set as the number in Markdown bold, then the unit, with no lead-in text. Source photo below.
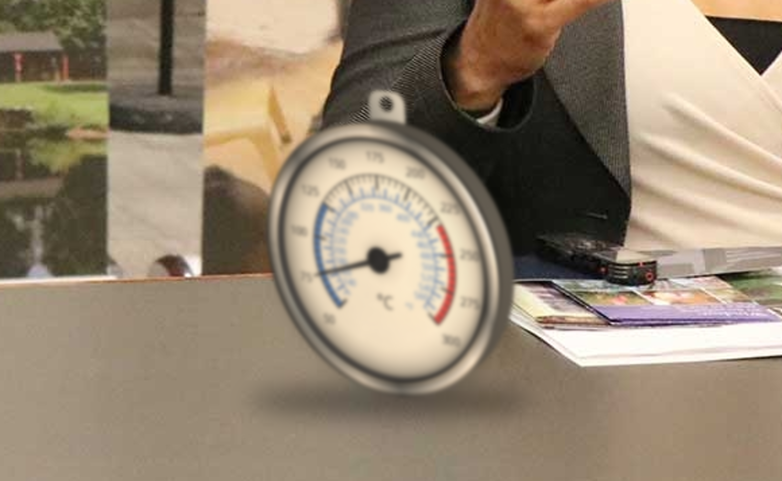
**75** °C
